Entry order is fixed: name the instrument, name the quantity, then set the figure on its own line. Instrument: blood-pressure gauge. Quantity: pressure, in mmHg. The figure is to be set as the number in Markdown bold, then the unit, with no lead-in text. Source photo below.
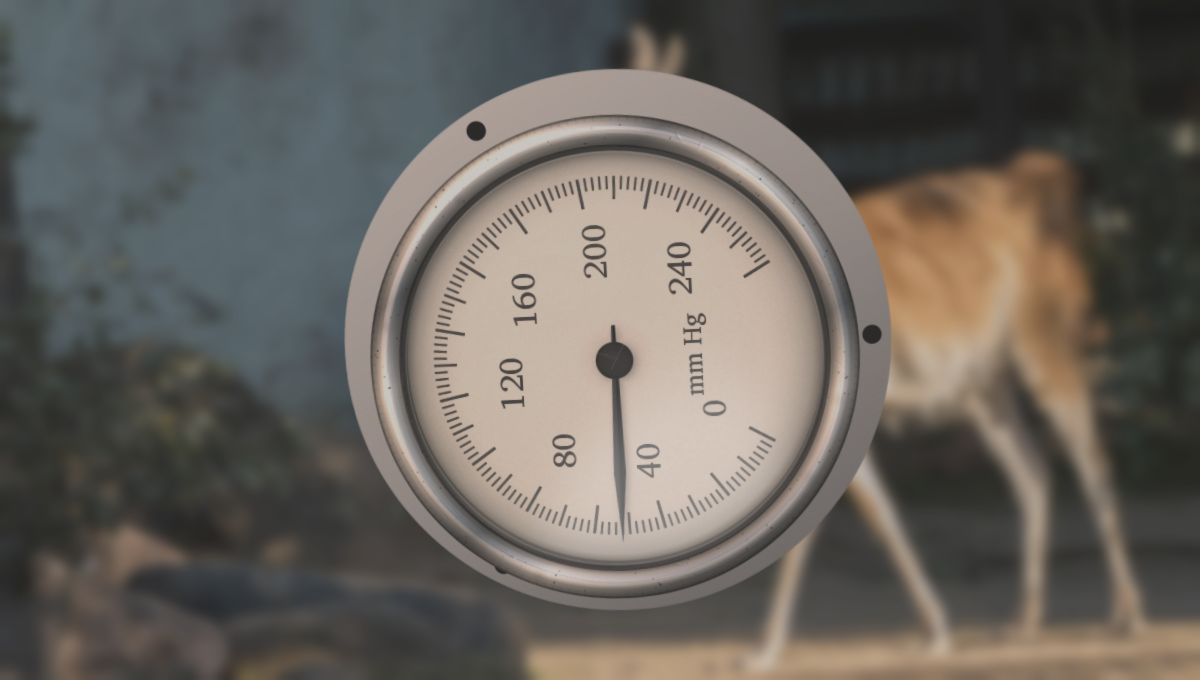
**52** mmHg
